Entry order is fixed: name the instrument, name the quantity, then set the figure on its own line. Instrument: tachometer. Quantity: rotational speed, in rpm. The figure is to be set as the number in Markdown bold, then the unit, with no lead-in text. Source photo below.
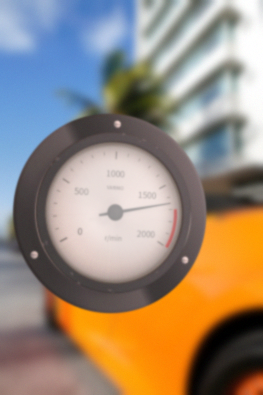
**1650** rpm
